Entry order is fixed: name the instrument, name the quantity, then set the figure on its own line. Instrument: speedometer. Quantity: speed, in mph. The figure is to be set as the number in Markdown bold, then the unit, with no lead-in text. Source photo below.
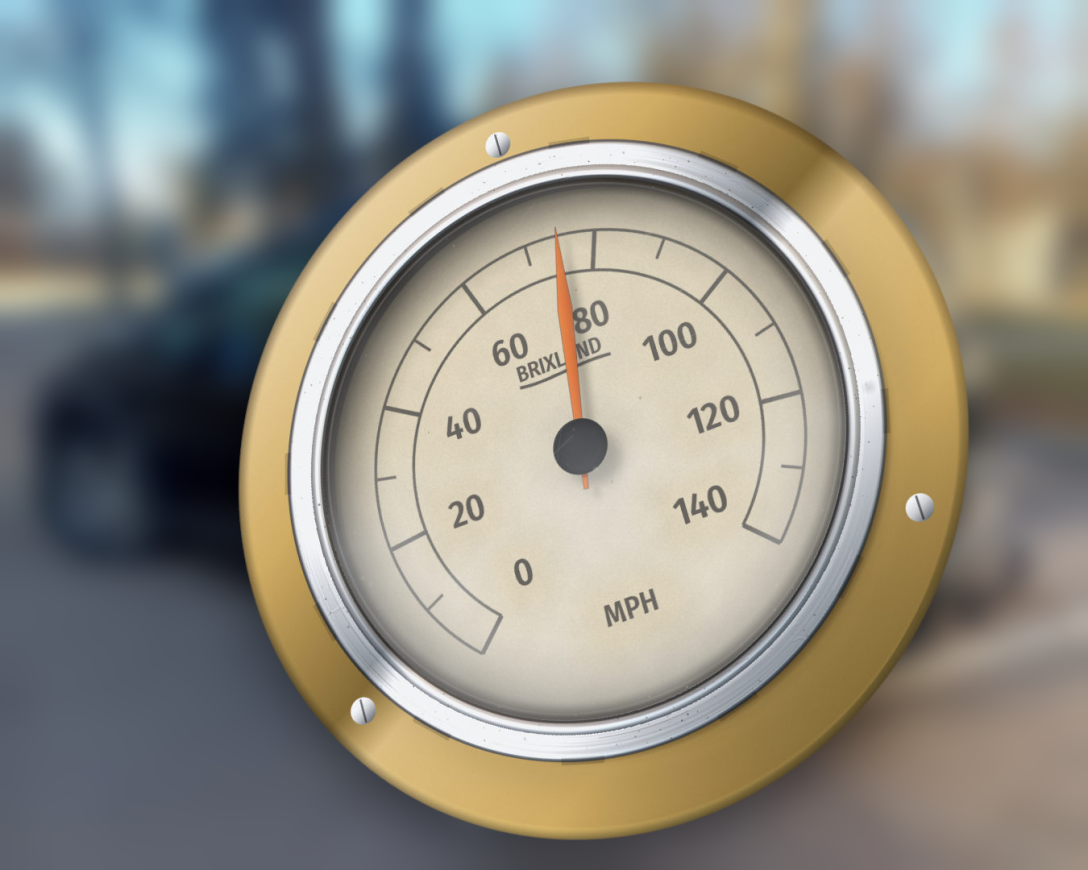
**75** mph
